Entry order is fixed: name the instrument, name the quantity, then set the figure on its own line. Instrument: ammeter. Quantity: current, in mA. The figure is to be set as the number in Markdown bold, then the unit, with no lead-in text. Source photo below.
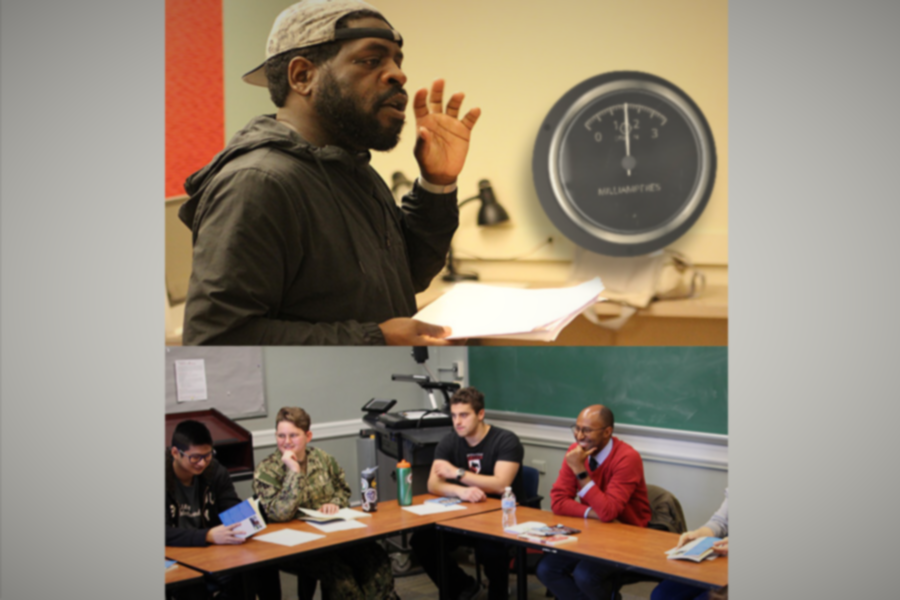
**1.5** mA
